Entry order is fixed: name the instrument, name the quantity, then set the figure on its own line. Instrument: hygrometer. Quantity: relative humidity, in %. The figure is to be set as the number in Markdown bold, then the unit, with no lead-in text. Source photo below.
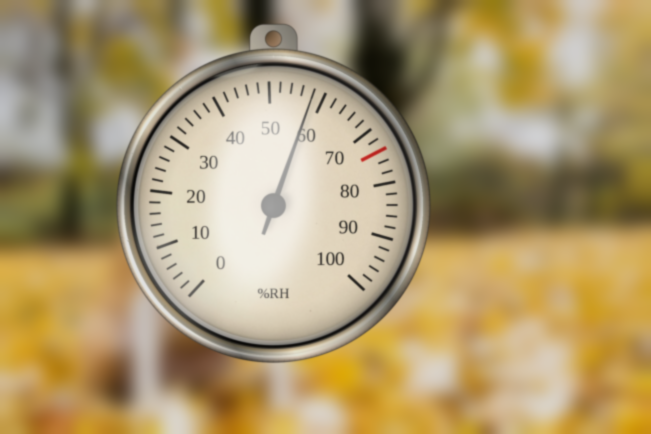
**58** %
